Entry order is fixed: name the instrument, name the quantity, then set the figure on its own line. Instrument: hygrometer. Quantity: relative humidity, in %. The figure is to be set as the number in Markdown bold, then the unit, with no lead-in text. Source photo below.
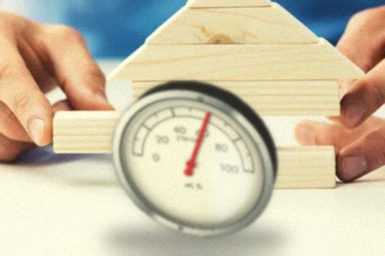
**60** %
